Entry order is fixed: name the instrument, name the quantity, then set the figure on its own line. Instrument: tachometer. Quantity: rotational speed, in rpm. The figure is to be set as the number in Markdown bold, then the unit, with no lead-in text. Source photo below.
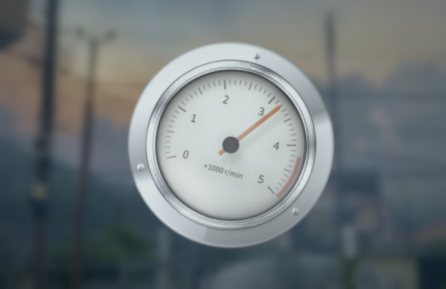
**3200** rpm
